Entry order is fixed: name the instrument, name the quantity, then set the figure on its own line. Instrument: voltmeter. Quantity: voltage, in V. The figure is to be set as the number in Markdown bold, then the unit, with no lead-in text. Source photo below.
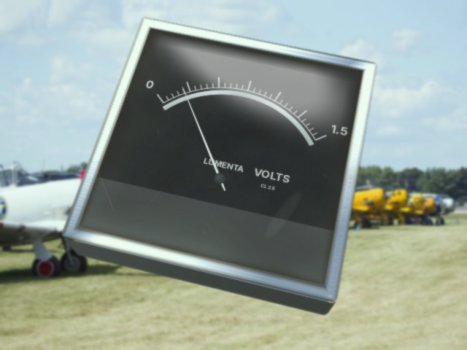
**0.2** V
